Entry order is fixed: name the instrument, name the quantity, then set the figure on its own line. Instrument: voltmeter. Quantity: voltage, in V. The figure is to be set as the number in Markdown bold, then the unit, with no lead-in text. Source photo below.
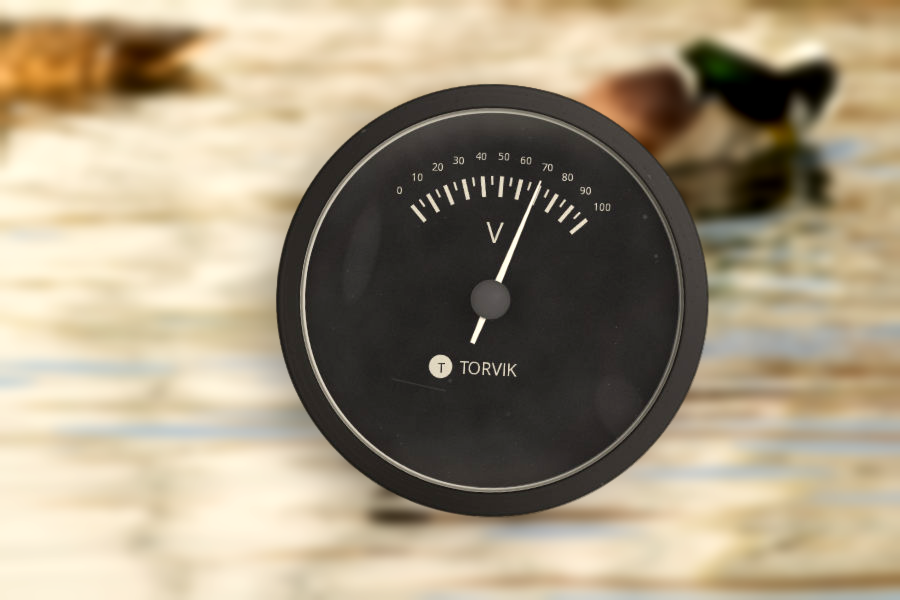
**70** V
